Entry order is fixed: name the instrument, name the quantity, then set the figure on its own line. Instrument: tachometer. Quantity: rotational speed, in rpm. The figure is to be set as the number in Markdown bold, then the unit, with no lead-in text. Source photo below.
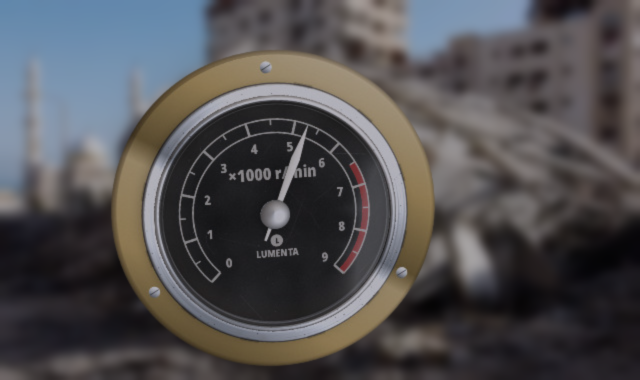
**5250** rpm
